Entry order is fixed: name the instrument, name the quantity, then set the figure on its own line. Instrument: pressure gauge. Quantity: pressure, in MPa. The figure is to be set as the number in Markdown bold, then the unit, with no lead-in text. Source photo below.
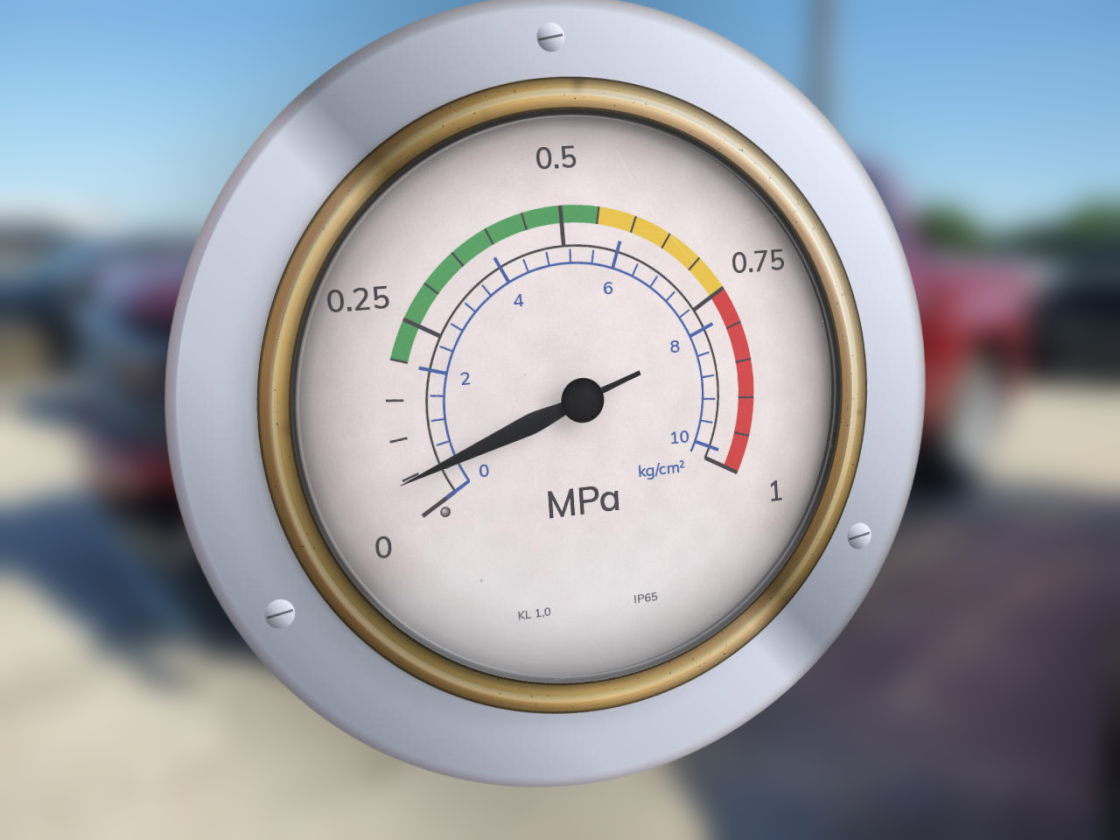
**0.05** MPa
